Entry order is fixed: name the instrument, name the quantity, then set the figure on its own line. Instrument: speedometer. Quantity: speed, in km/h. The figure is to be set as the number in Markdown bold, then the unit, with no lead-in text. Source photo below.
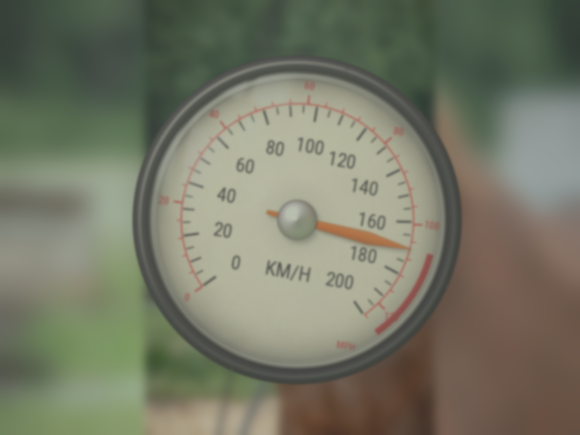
**170** km/h
